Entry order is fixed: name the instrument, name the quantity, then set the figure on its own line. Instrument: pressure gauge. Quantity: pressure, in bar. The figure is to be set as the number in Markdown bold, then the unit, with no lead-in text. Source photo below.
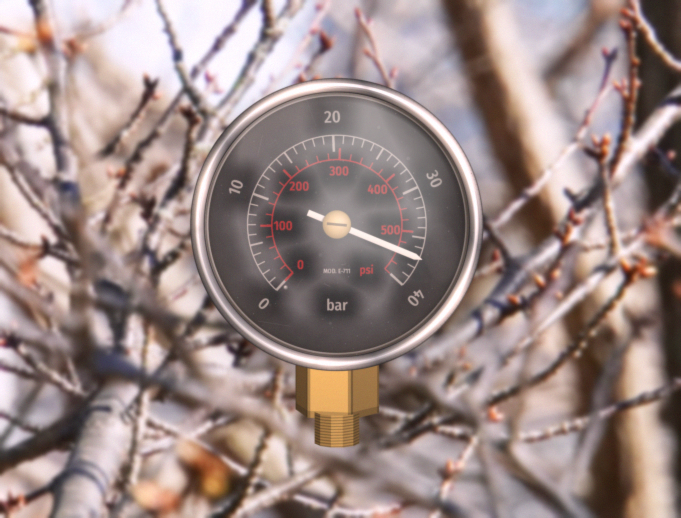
**37** bar
